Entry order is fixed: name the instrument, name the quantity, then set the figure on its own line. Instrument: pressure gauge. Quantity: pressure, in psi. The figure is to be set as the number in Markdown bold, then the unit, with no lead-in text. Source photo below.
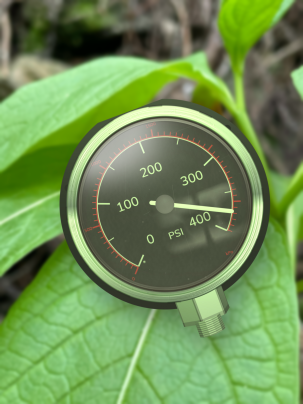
**375** psi
